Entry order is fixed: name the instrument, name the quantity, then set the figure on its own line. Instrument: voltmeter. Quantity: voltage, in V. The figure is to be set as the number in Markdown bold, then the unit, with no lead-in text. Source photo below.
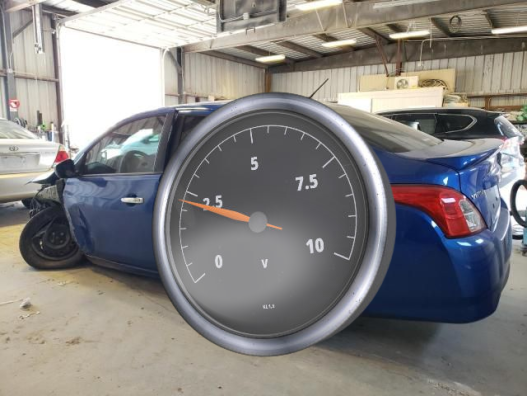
**2.25** V
